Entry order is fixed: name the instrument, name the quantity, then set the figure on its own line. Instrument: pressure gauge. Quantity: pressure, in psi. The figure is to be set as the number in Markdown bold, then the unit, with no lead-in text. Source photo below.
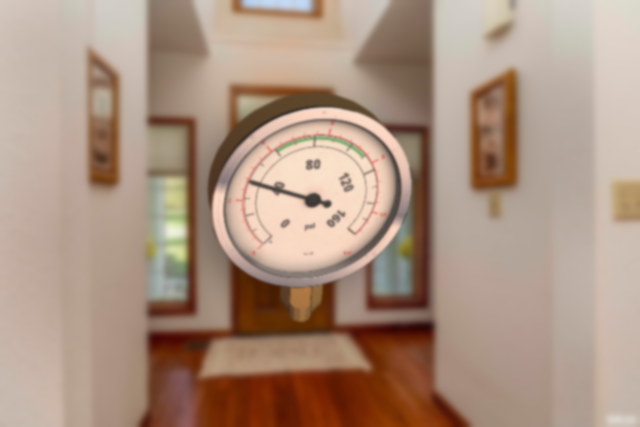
**40** psi
